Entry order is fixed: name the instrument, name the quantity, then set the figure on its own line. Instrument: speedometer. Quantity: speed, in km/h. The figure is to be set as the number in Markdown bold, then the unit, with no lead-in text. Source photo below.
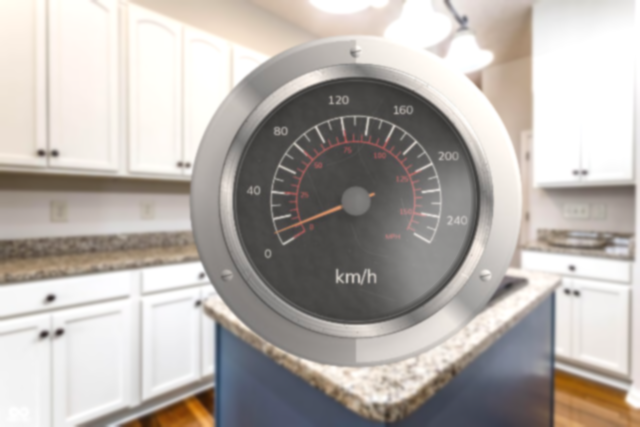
**10** km/h
